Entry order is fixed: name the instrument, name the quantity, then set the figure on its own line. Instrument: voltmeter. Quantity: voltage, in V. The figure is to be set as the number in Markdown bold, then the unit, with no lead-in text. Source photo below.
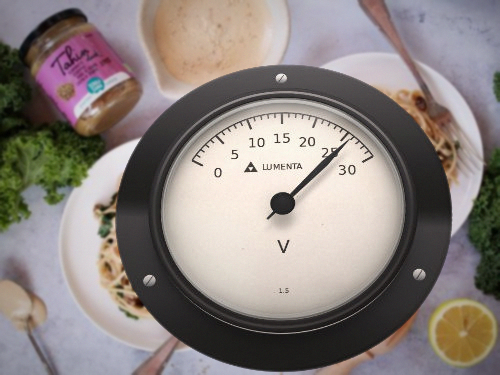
**26** V
